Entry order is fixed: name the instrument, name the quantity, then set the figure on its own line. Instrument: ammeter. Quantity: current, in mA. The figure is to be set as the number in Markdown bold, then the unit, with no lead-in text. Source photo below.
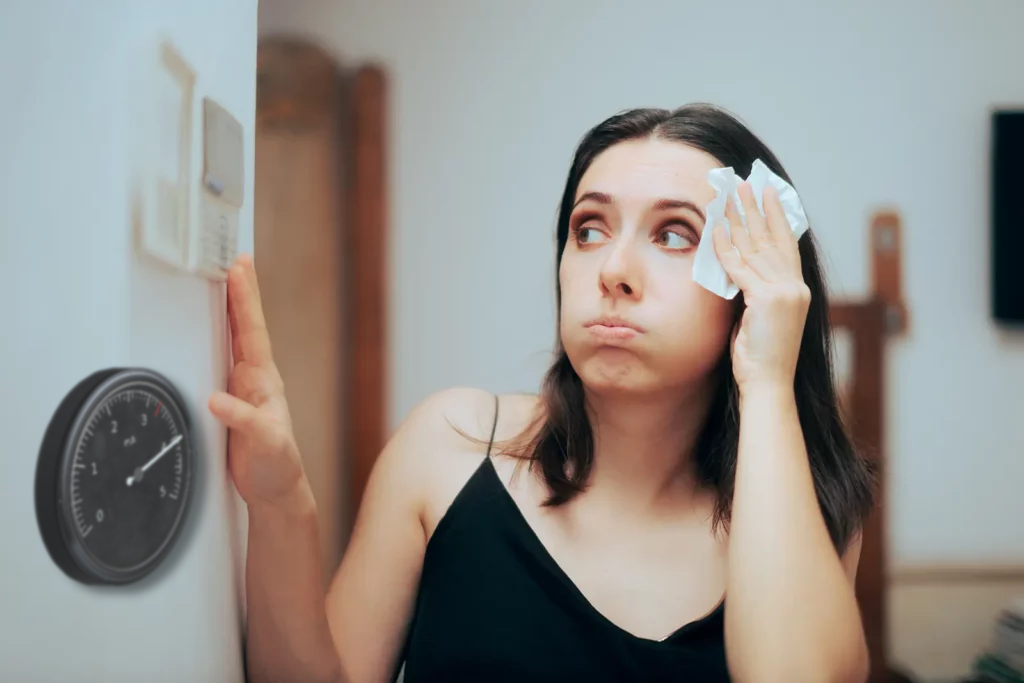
**4** mA
